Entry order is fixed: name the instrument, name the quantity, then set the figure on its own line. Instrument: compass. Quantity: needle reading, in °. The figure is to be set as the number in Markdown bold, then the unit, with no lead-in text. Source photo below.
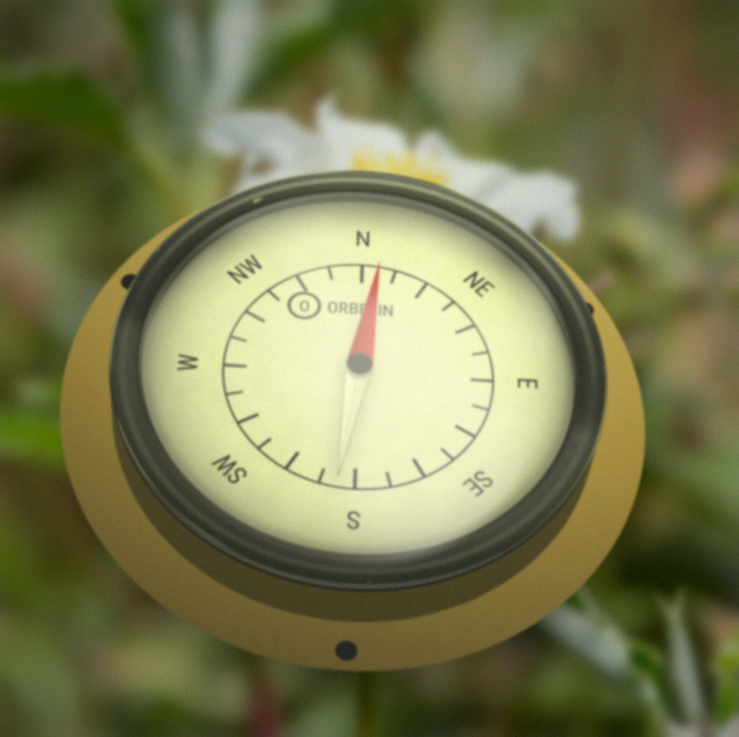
**7.5** °
